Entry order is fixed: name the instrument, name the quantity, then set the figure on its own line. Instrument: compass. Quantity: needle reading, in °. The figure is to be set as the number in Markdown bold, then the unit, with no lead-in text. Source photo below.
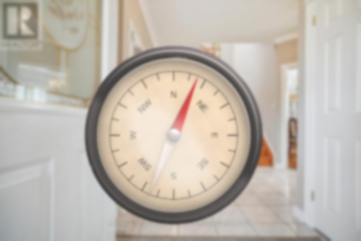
**22.5** °
